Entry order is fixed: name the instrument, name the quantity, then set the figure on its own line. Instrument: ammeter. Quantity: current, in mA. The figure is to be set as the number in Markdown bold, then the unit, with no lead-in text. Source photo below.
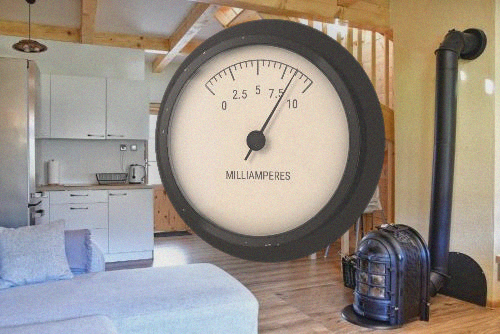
**8.5** mA
